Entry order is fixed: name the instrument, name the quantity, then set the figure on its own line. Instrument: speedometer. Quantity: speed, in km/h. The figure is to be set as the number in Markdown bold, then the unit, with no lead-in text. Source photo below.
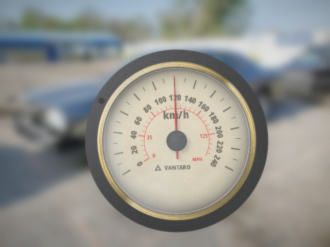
**120** km/h
